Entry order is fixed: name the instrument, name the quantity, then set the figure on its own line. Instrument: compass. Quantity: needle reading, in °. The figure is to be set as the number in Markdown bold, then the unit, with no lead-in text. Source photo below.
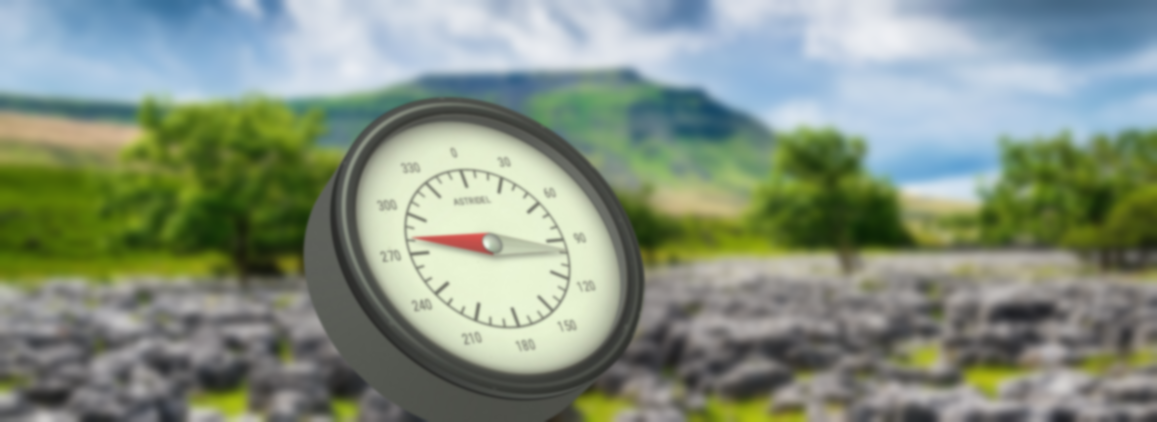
**280** °
